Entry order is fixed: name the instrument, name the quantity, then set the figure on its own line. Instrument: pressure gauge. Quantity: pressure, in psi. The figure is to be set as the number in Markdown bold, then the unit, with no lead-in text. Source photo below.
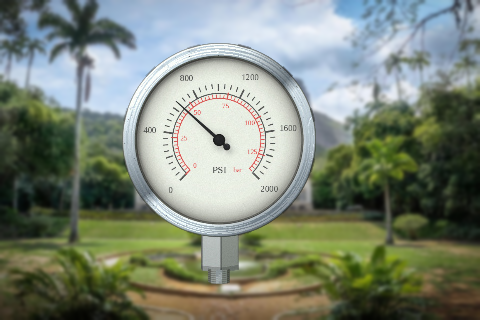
**650** psi
